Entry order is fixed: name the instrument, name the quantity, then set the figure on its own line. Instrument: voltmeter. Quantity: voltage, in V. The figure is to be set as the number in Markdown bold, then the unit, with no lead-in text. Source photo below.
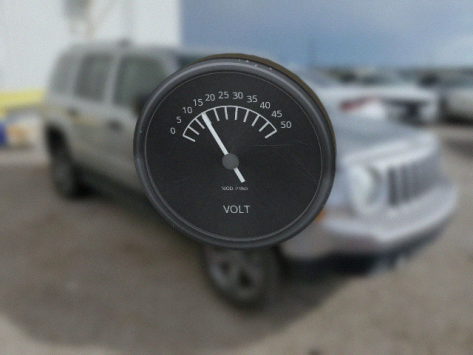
**15** V
